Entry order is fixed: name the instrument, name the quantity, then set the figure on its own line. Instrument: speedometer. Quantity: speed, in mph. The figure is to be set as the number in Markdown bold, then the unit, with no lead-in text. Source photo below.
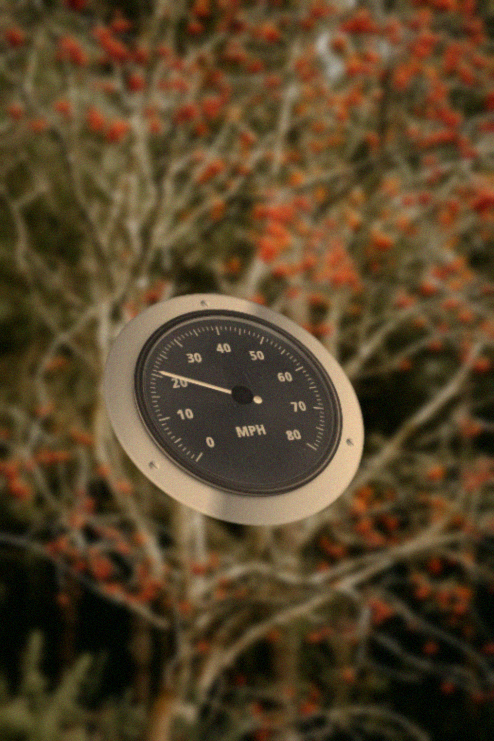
**20** mph
